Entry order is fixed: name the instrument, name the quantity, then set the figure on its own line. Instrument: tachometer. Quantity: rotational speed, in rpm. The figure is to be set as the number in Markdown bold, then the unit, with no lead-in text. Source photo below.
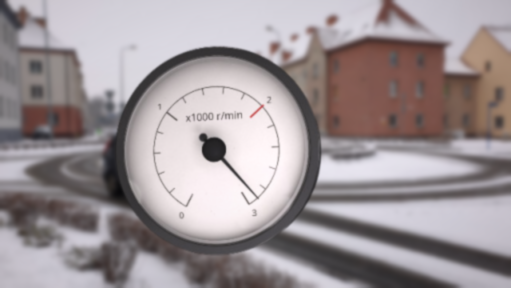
**2900** rpm
